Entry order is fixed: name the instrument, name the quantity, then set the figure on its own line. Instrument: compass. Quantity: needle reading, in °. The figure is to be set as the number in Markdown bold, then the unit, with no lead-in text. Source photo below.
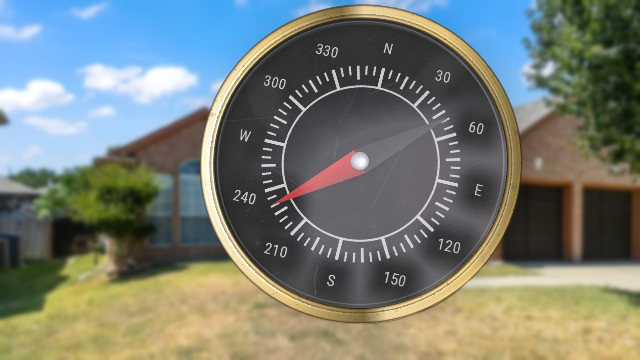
**230** °
